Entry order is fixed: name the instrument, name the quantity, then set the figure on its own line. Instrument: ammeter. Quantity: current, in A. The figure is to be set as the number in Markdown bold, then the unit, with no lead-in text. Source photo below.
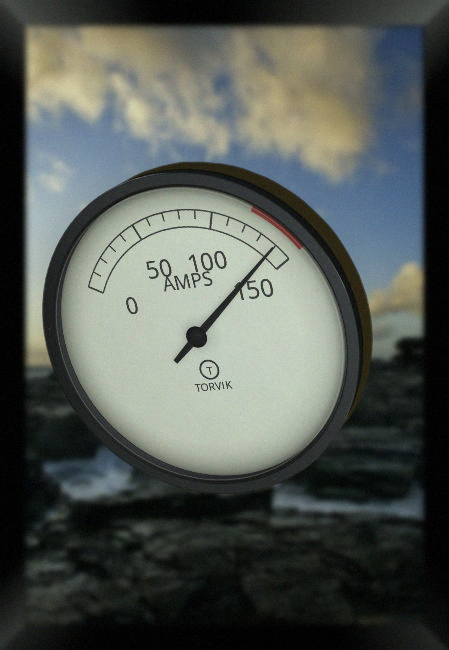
**140** A
